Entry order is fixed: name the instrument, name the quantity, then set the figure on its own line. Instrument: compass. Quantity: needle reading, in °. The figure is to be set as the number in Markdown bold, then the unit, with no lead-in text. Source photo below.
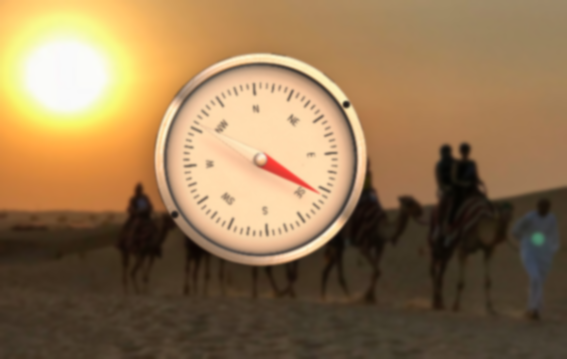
**125** °
